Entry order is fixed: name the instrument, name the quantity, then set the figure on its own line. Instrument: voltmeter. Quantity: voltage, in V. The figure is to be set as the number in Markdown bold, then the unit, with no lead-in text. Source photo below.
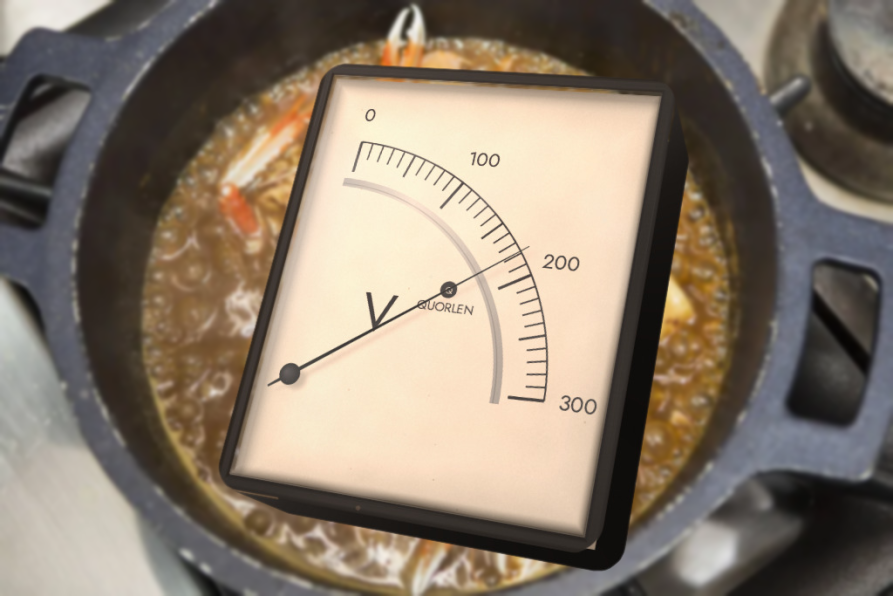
**180** V
